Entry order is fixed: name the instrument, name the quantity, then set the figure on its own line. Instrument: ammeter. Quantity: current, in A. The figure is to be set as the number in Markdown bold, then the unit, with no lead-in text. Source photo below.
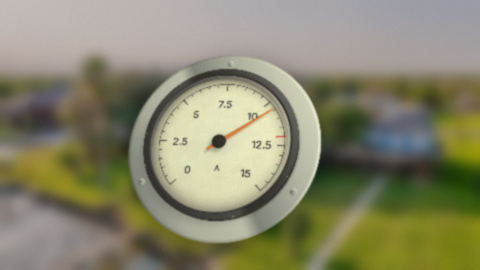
**10.5** A
